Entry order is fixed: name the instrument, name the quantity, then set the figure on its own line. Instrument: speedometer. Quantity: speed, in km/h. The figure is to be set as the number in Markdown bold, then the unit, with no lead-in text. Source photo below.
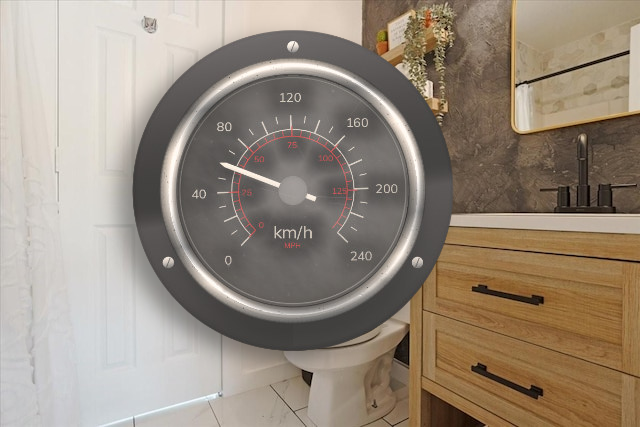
**60** km/h
